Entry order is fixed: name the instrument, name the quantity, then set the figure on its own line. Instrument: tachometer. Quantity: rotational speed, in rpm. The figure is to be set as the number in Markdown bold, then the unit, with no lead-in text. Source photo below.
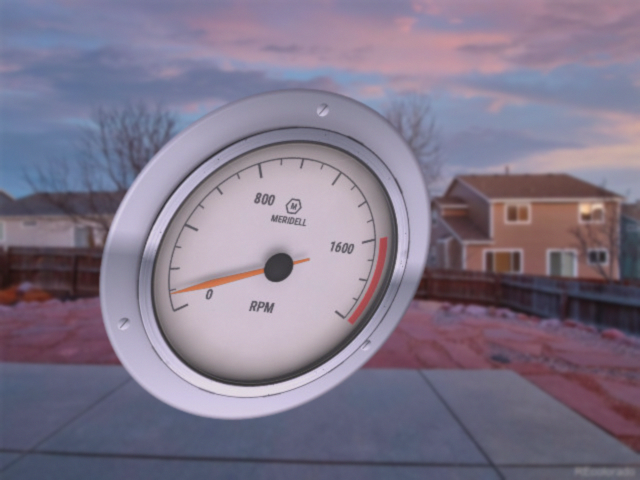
**100** rpm
